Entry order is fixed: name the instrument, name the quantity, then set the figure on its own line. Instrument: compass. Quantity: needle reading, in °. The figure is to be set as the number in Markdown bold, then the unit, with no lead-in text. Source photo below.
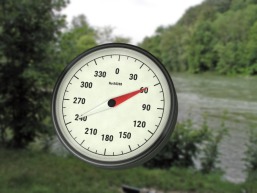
**60** °
